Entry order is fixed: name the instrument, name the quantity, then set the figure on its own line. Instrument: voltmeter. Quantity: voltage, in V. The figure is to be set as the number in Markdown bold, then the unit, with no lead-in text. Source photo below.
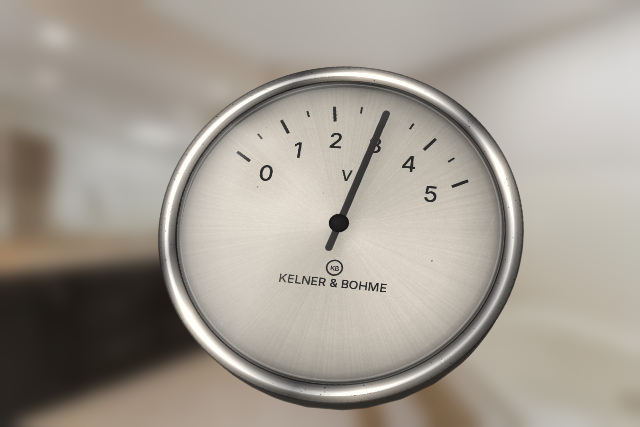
**3** V
